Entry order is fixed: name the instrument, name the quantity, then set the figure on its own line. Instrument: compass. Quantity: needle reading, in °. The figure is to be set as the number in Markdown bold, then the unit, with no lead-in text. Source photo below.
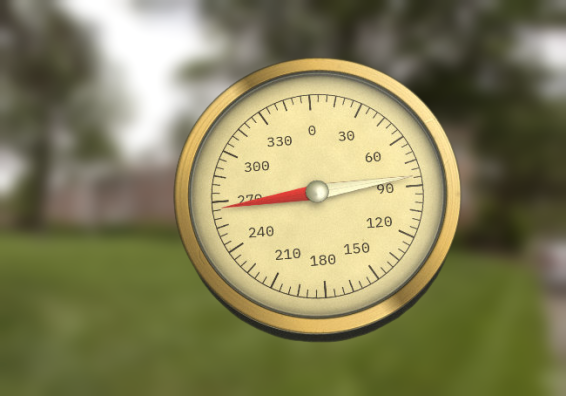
**265** °
